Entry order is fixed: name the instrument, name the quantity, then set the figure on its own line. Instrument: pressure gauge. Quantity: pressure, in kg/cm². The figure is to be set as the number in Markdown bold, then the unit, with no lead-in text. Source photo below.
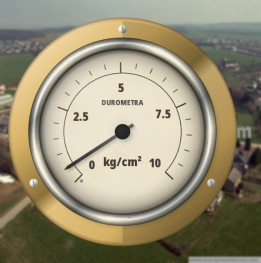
**0.5** kg/cm²
